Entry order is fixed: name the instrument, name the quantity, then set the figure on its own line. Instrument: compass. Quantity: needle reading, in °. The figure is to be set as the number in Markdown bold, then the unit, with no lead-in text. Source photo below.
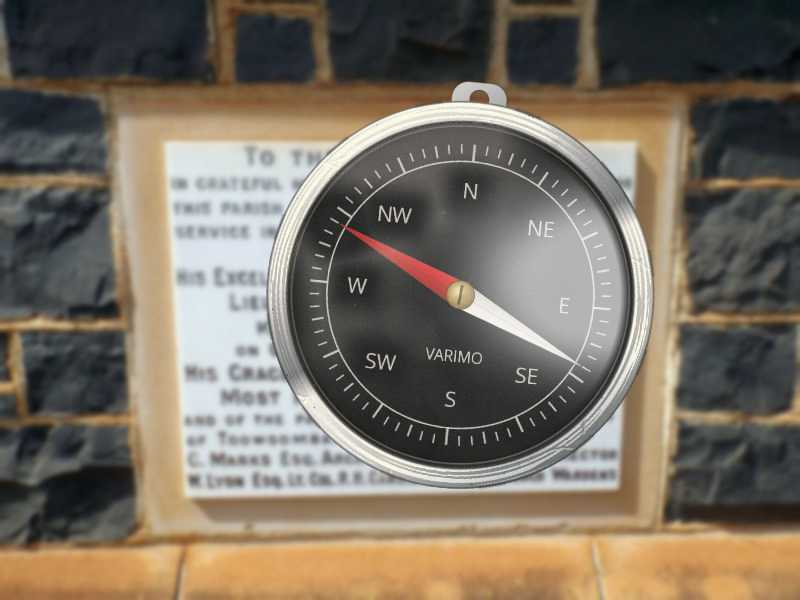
**295** °
